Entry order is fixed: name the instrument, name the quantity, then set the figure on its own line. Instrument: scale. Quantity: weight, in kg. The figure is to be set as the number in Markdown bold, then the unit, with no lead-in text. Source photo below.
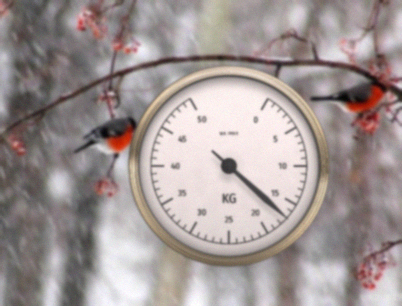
**17** kg
